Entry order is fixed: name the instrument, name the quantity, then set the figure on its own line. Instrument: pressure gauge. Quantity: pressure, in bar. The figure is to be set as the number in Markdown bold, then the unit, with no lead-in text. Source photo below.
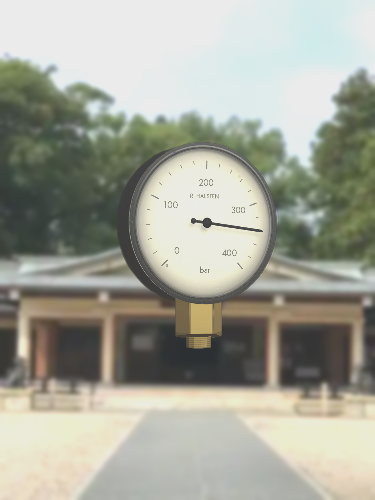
**340** bar
